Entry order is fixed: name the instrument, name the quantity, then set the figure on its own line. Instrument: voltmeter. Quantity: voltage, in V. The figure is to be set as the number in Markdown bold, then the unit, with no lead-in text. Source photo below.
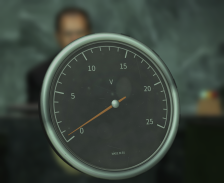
**0.5** V
